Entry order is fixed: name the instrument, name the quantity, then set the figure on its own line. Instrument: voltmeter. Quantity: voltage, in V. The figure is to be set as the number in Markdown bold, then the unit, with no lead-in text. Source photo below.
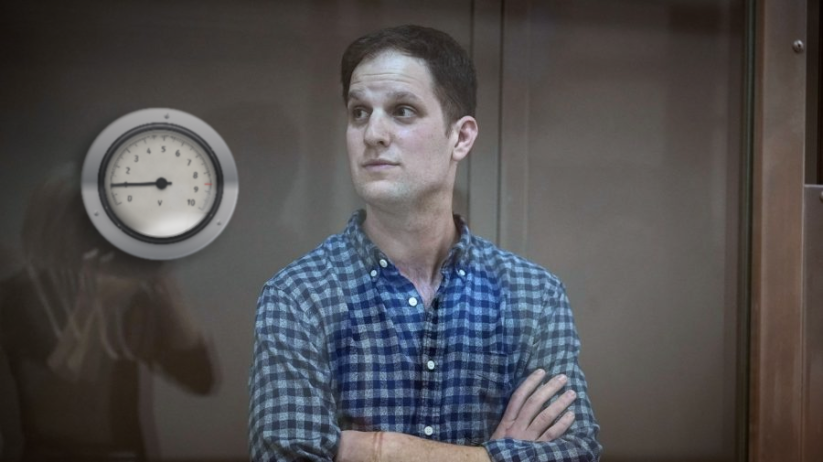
**1** V
